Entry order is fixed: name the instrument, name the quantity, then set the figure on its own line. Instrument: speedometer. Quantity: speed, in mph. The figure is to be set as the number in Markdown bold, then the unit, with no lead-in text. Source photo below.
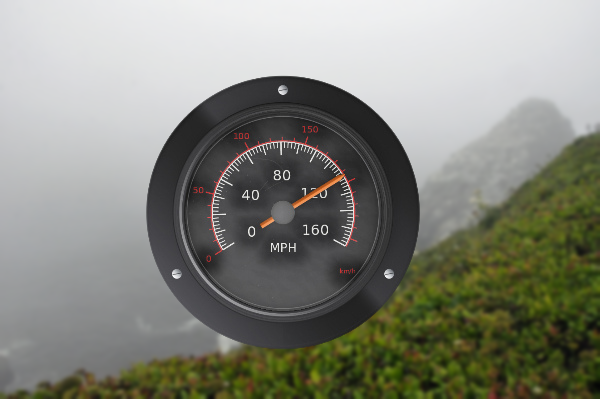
**120** mph
